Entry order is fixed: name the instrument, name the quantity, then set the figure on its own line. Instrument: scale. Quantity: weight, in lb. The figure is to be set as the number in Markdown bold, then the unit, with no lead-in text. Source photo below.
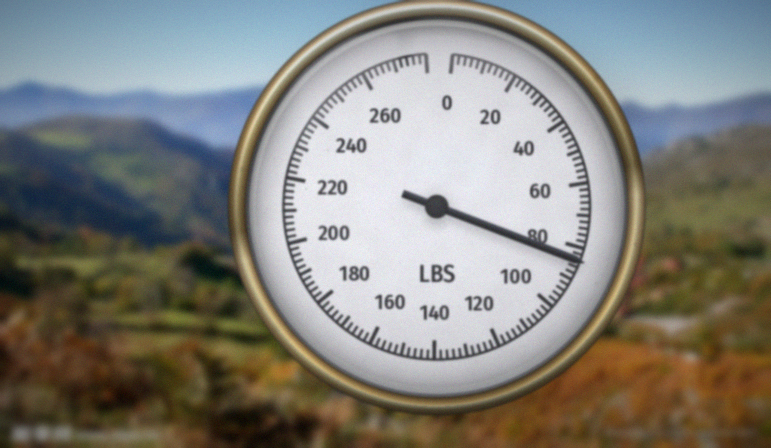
**84** lb
